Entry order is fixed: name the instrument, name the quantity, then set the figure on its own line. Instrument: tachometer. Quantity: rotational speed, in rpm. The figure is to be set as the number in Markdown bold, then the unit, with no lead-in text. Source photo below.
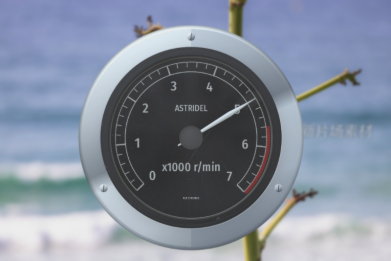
**5000** rpm
